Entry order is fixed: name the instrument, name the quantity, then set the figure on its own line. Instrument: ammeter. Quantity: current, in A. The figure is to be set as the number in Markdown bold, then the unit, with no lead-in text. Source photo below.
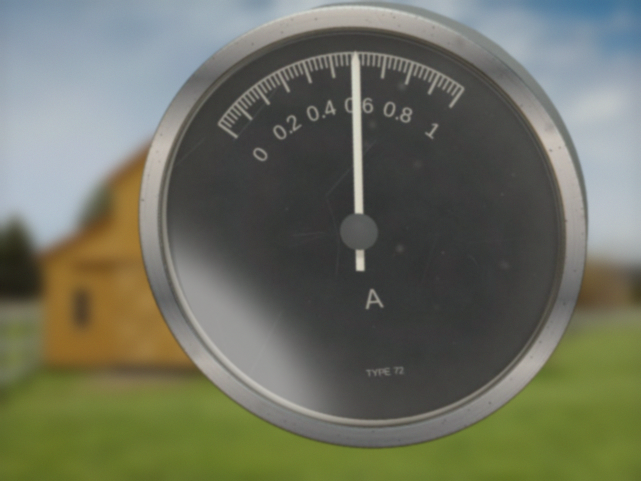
**0.6** A
